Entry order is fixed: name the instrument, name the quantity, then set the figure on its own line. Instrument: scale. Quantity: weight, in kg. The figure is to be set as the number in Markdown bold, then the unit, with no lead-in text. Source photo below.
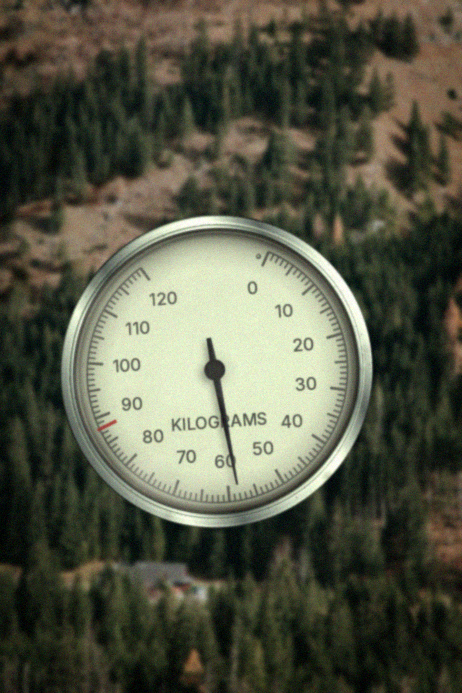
**58** kg
